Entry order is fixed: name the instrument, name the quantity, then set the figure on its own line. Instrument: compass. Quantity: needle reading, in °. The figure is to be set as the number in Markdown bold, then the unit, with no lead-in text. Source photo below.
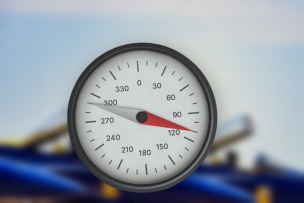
**110** °
